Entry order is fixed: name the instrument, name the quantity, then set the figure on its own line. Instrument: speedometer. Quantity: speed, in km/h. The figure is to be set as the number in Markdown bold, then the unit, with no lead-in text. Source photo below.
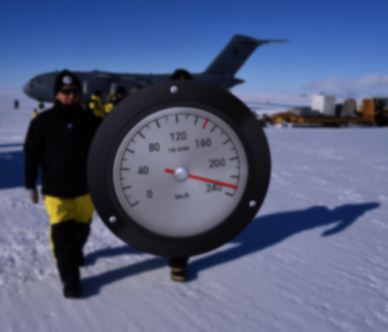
**230** km/h
